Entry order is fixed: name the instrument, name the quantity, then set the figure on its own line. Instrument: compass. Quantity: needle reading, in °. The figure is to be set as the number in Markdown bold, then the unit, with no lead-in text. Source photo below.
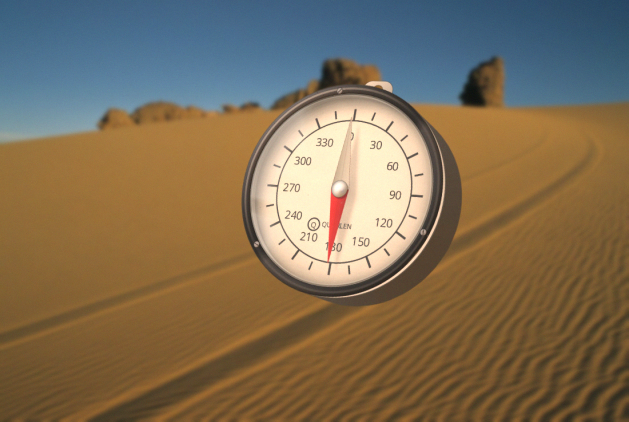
**180** °
